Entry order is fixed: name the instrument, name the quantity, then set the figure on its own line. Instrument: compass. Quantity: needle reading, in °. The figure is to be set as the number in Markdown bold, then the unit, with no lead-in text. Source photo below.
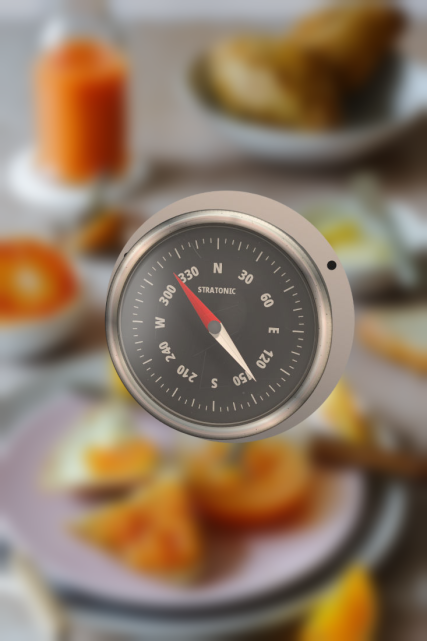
**320** °
